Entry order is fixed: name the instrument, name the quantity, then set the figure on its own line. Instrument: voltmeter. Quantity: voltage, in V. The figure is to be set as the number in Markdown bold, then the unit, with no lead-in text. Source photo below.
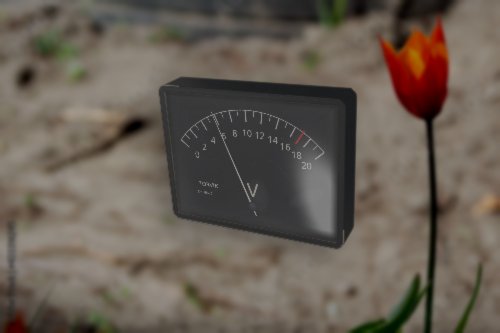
**6** V
